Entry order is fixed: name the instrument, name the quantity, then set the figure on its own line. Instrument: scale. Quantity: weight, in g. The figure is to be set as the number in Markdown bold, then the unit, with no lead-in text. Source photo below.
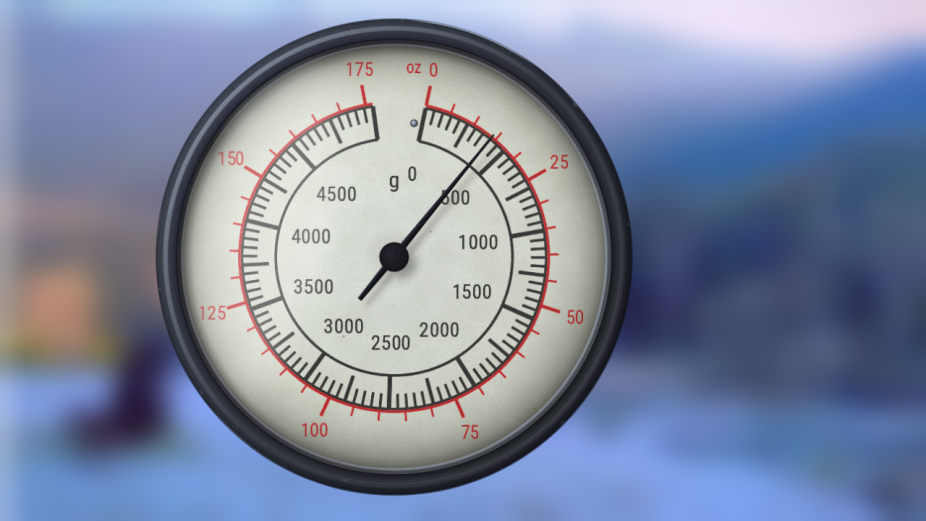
**400** g
